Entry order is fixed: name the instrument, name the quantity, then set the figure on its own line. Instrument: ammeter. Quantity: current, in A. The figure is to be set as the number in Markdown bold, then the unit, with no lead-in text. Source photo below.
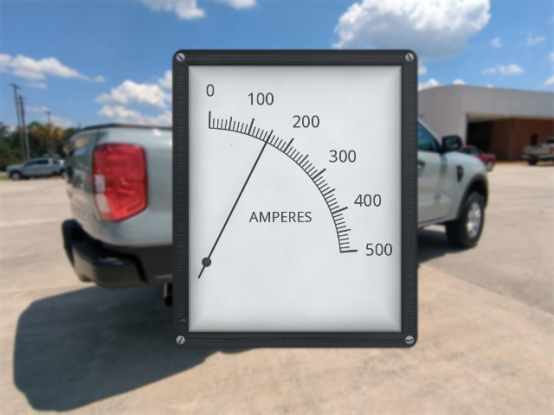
**150** A
